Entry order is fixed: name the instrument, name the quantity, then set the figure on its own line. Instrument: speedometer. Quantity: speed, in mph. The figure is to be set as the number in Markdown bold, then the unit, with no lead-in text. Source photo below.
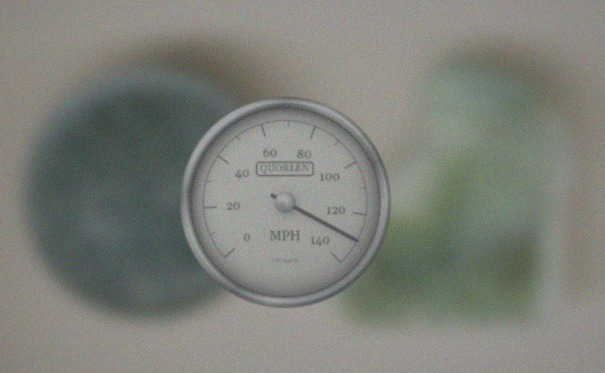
**130** mph
